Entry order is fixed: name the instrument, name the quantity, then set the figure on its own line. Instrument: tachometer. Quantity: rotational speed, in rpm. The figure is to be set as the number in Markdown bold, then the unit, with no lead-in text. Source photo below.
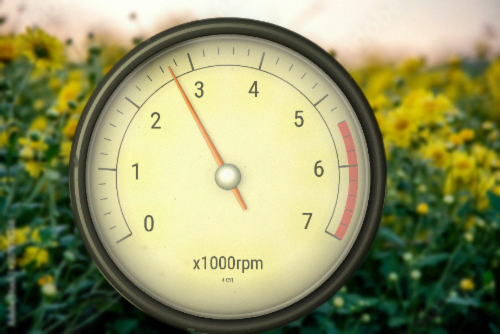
**2700** rpm
